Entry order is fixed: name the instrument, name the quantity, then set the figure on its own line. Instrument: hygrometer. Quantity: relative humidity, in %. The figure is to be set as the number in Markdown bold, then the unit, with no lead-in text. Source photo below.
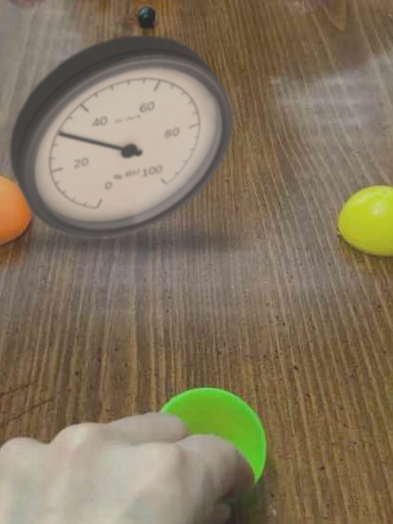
**32** %
